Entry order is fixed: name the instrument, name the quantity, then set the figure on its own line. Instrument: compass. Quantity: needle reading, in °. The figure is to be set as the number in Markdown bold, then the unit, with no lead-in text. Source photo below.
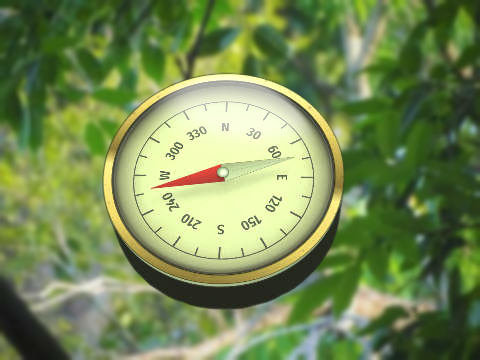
**255** °
